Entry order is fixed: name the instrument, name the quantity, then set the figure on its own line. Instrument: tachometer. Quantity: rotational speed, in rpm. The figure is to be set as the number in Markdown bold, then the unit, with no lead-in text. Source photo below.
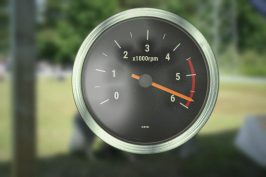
**5750** rpm
